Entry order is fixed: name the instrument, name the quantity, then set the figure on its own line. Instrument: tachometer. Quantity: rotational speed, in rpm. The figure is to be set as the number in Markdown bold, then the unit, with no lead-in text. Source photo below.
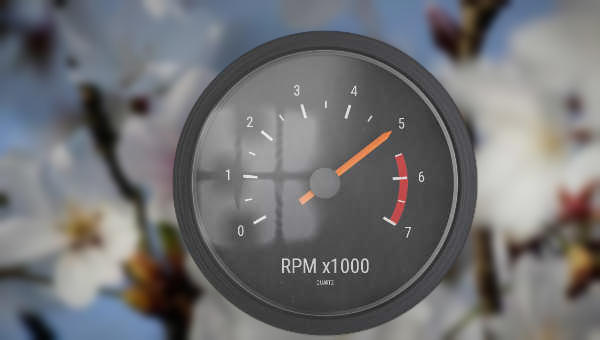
**5000** rpm
